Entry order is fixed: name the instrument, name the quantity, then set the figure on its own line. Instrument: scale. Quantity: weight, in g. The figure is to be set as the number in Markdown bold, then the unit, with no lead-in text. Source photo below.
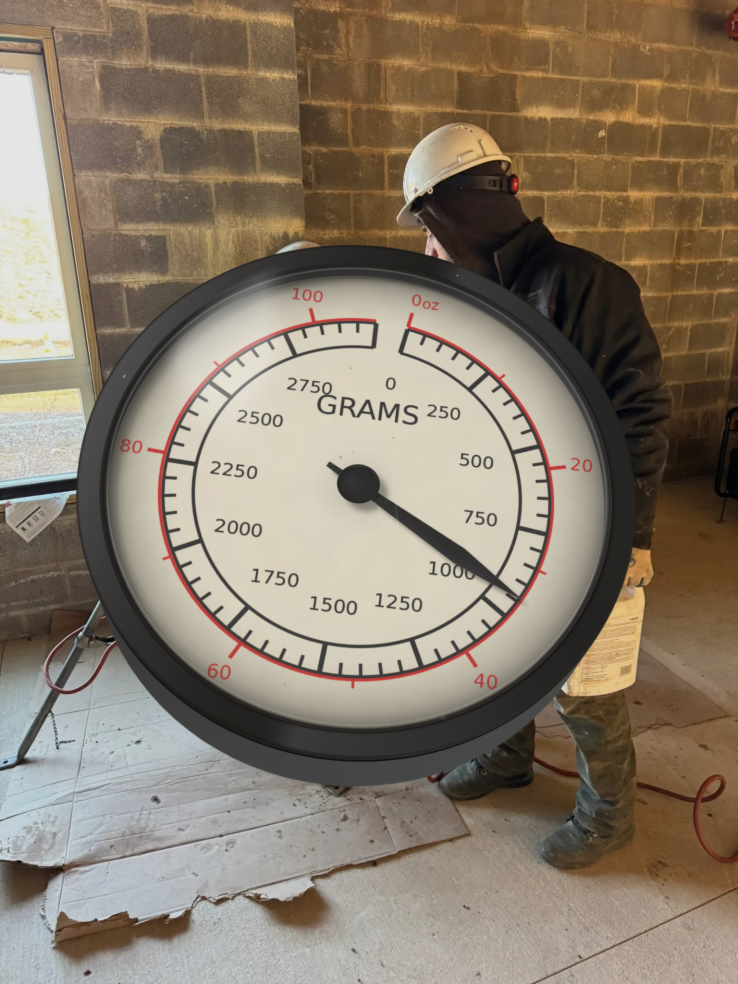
**950** g
